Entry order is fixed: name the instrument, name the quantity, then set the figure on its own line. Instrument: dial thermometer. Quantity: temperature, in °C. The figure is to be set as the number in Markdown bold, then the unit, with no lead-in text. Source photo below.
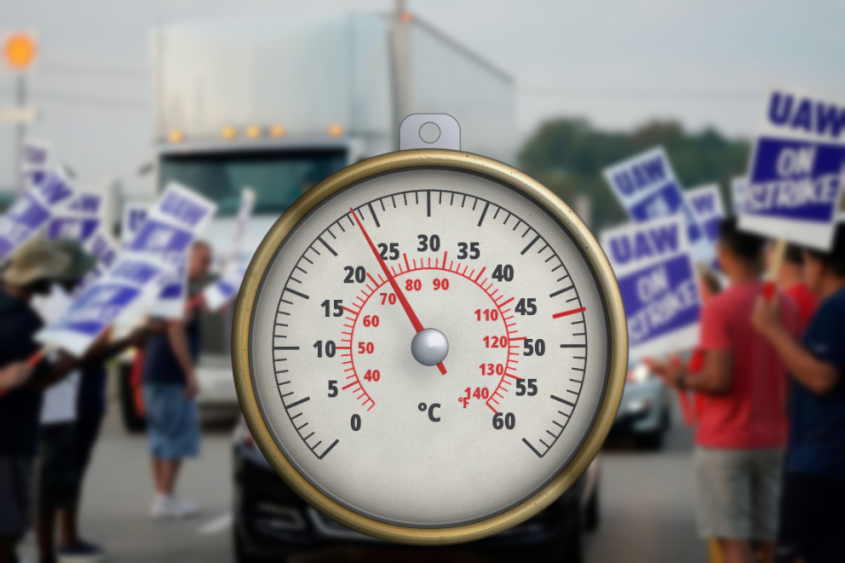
**23.5** °C
